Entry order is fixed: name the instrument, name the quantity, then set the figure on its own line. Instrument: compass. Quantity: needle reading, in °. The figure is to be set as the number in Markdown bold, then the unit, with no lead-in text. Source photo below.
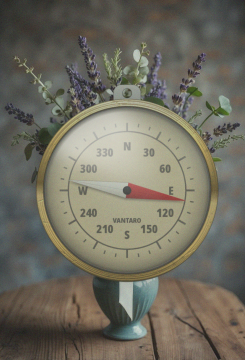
**100** °
